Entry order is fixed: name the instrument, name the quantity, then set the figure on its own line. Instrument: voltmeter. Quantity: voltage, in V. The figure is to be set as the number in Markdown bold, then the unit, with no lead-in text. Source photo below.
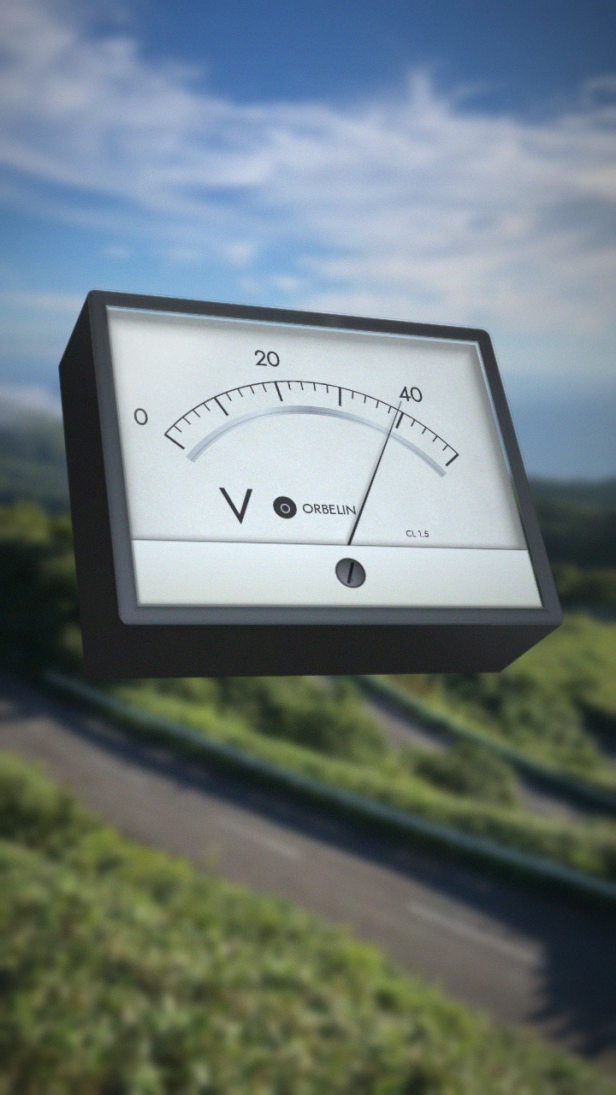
**39** V
